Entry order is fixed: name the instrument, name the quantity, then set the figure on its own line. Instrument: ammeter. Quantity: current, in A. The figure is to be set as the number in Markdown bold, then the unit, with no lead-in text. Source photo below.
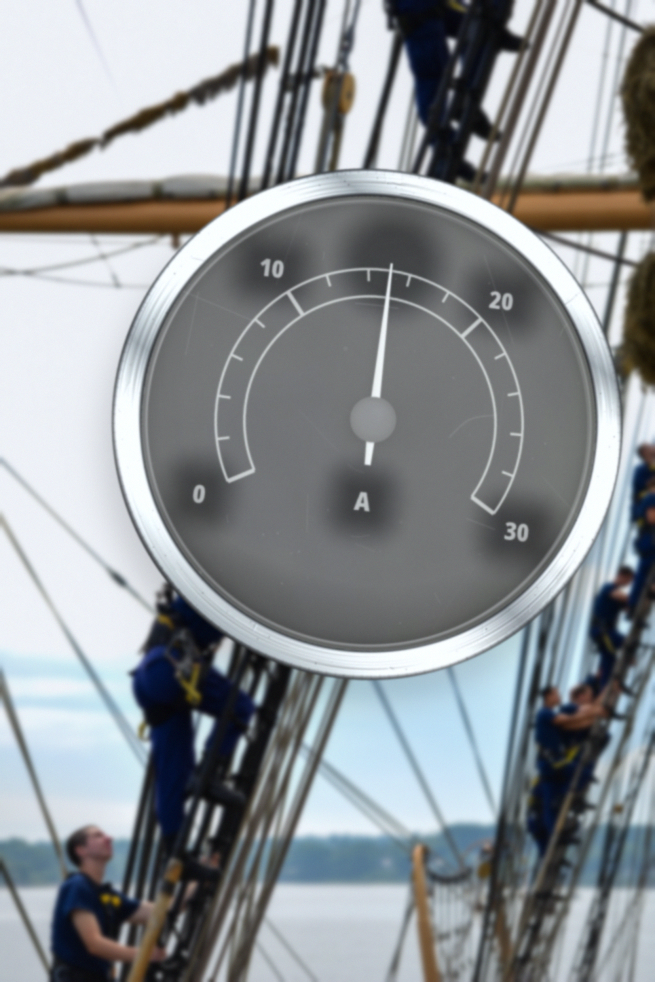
**15** A
